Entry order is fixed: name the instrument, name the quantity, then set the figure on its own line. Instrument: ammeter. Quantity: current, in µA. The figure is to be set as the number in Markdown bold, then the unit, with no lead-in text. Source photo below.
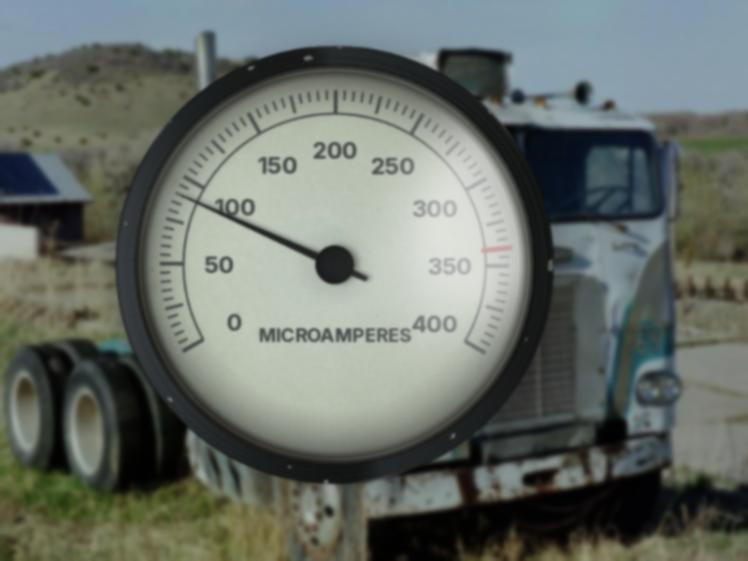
**90** µA
